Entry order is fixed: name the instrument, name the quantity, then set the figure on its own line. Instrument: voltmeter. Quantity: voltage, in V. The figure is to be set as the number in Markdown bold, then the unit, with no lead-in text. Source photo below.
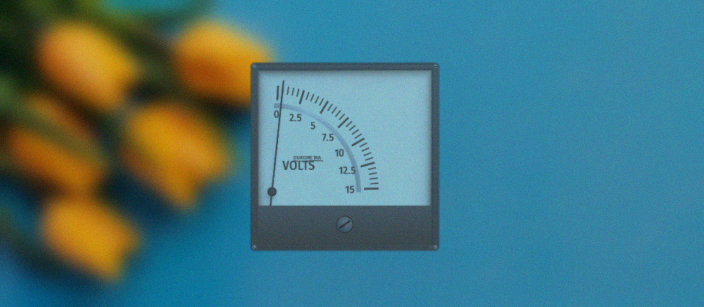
**0.5** V
